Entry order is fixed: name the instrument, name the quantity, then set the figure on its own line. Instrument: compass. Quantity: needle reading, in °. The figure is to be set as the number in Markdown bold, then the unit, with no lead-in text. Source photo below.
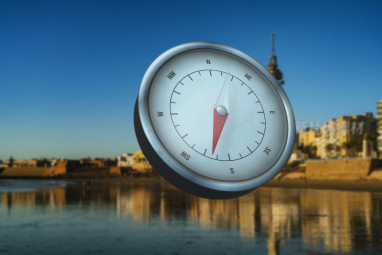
**202.5** °
